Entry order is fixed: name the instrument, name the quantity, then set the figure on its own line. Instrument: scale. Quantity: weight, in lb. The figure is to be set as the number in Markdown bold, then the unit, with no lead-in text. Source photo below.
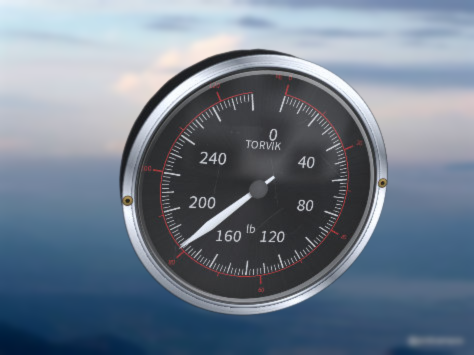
**180** lb
